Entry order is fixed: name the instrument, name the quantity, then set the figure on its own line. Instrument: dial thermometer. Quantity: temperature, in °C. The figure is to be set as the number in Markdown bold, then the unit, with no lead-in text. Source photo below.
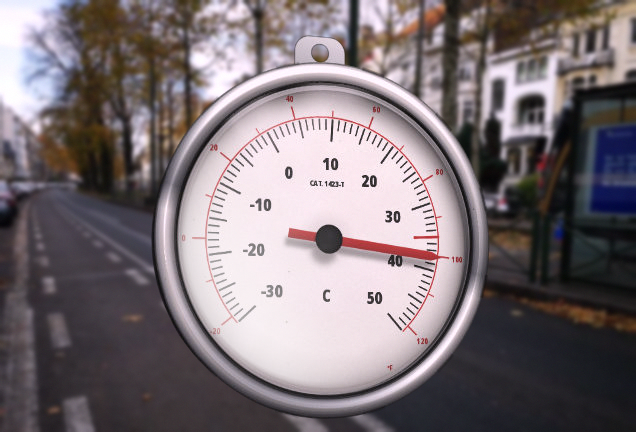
**38** °C
